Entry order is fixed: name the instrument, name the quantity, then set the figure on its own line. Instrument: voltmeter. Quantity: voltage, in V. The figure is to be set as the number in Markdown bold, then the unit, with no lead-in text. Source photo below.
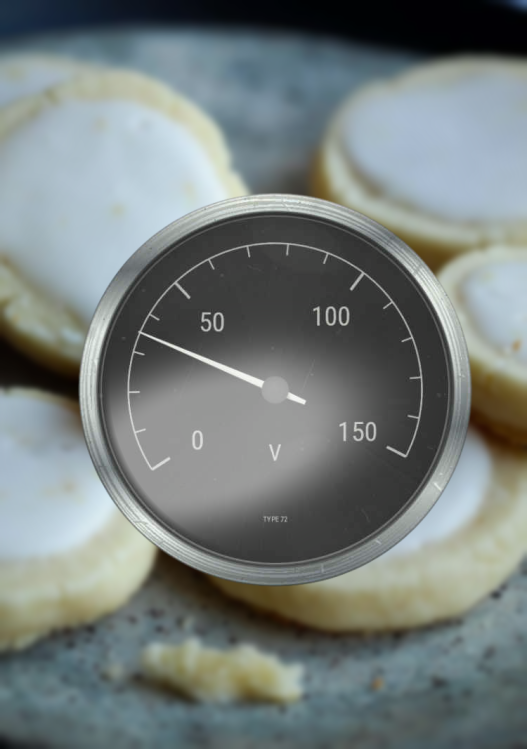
**35** V
